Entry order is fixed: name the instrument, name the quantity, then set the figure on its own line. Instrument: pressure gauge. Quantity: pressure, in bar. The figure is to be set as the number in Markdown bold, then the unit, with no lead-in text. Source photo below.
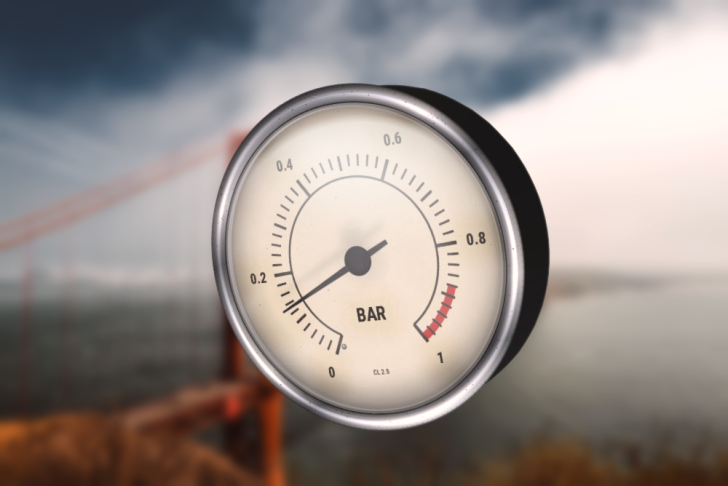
**0.13** bar
